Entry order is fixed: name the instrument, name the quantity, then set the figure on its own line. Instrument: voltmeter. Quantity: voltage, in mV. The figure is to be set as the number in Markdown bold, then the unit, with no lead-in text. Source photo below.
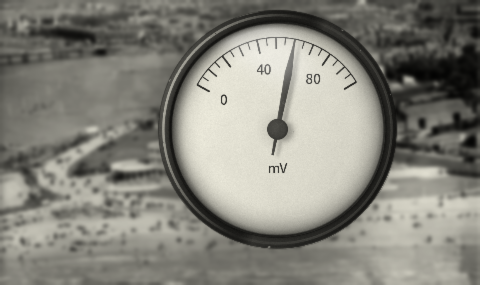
**60** mV
